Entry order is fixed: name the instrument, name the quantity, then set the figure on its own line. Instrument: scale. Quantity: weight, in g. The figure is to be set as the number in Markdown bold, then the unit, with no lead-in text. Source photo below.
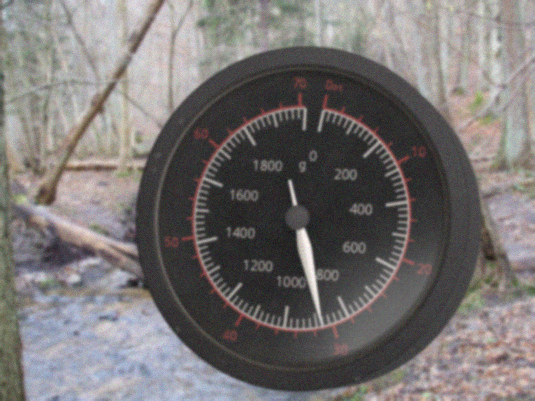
**880** g
